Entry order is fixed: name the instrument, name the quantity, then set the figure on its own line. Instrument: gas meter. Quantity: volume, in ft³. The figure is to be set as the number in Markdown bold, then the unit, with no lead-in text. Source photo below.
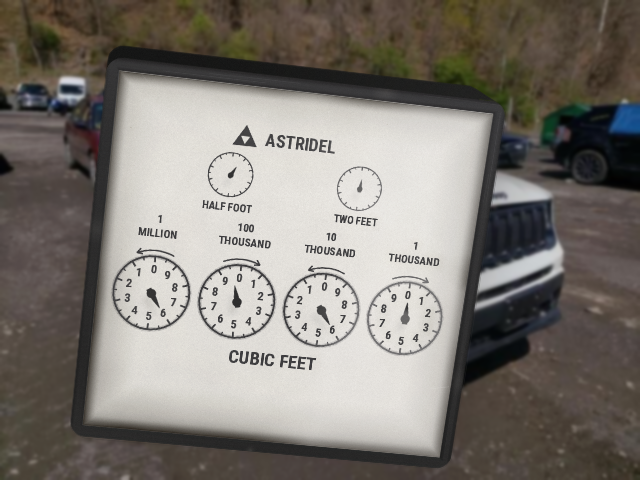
**596000** ft³
